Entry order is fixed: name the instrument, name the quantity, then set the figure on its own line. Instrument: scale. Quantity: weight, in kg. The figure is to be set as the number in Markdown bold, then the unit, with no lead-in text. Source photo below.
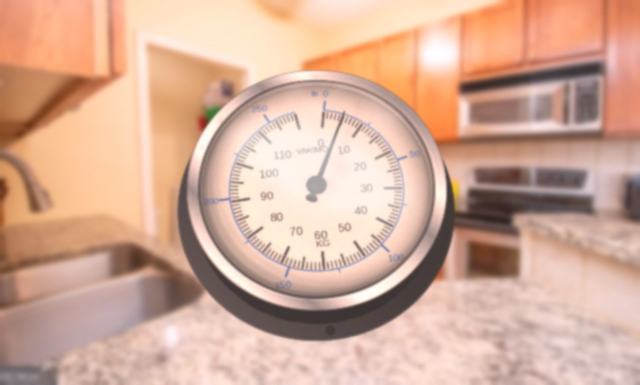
**5** kg
